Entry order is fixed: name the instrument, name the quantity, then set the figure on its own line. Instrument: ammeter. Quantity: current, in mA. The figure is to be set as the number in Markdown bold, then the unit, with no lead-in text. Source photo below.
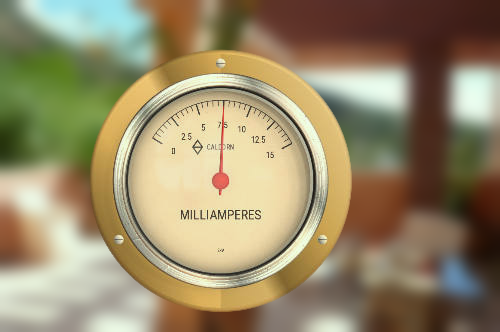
**7.5** mA
